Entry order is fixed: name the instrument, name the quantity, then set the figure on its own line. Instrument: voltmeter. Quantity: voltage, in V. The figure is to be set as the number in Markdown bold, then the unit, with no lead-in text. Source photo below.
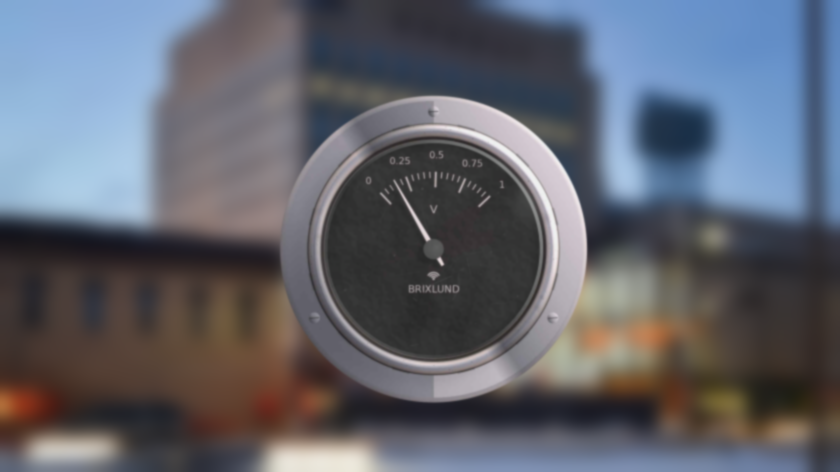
**0.15** V
